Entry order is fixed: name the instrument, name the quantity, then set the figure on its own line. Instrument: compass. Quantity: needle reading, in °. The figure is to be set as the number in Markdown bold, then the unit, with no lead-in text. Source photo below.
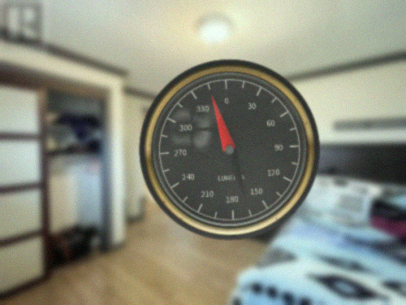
**345** °
